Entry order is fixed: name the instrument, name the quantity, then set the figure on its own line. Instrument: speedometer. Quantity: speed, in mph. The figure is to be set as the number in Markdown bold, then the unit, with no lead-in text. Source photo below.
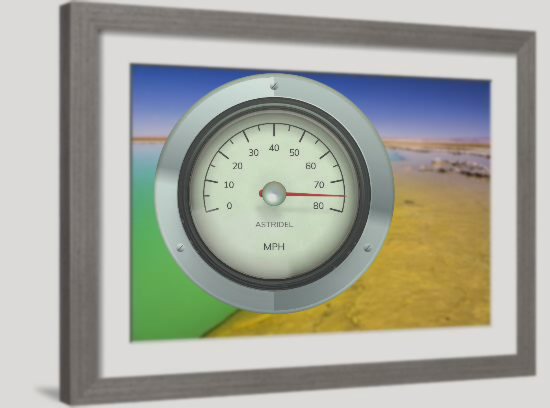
**75** mph
